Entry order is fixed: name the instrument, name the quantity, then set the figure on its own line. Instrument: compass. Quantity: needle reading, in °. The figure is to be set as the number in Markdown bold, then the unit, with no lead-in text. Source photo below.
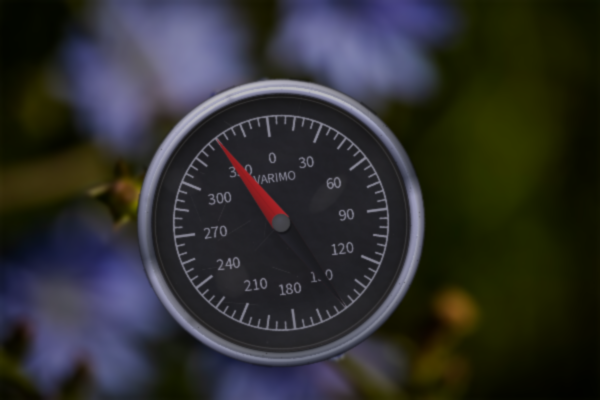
**330** °
